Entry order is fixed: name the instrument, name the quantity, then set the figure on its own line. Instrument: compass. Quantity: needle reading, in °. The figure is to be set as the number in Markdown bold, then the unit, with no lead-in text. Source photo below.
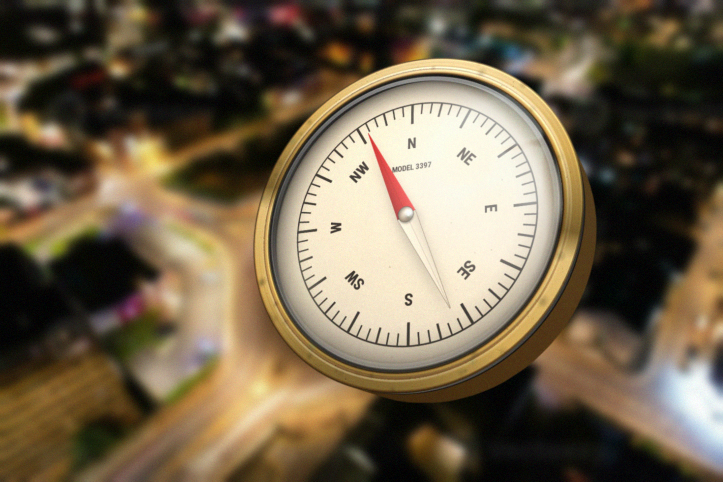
**335** °
